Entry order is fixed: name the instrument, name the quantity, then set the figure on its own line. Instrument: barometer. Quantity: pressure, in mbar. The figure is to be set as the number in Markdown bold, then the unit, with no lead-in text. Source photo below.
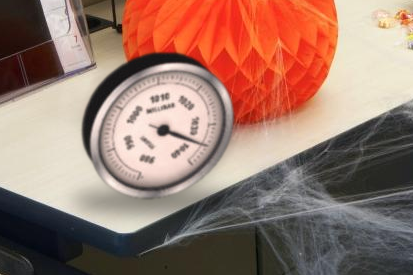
**1035** mbar
